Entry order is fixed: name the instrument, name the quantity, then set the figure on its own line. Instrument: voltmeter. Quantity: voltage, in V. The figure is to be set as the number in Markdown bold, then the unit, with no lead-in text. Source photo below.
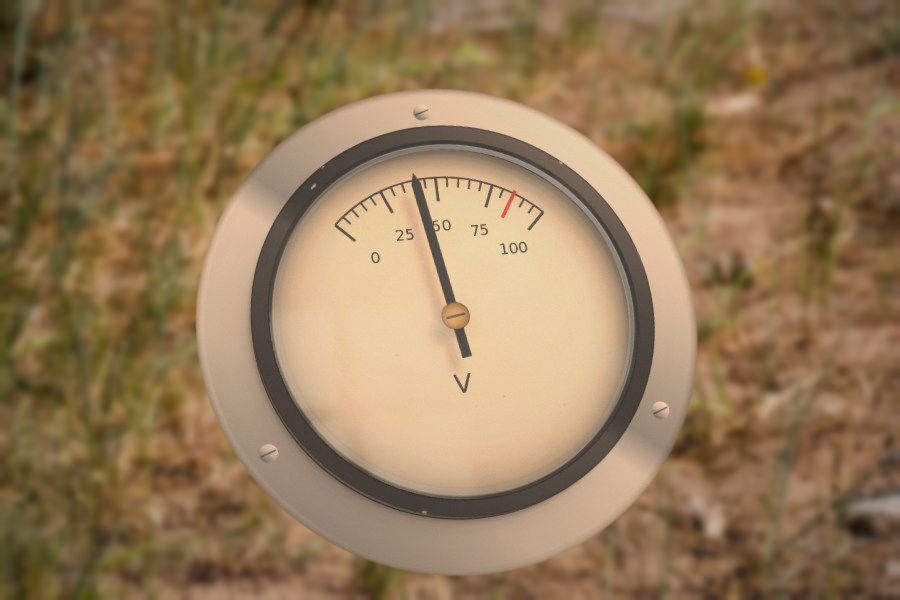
**40** V
